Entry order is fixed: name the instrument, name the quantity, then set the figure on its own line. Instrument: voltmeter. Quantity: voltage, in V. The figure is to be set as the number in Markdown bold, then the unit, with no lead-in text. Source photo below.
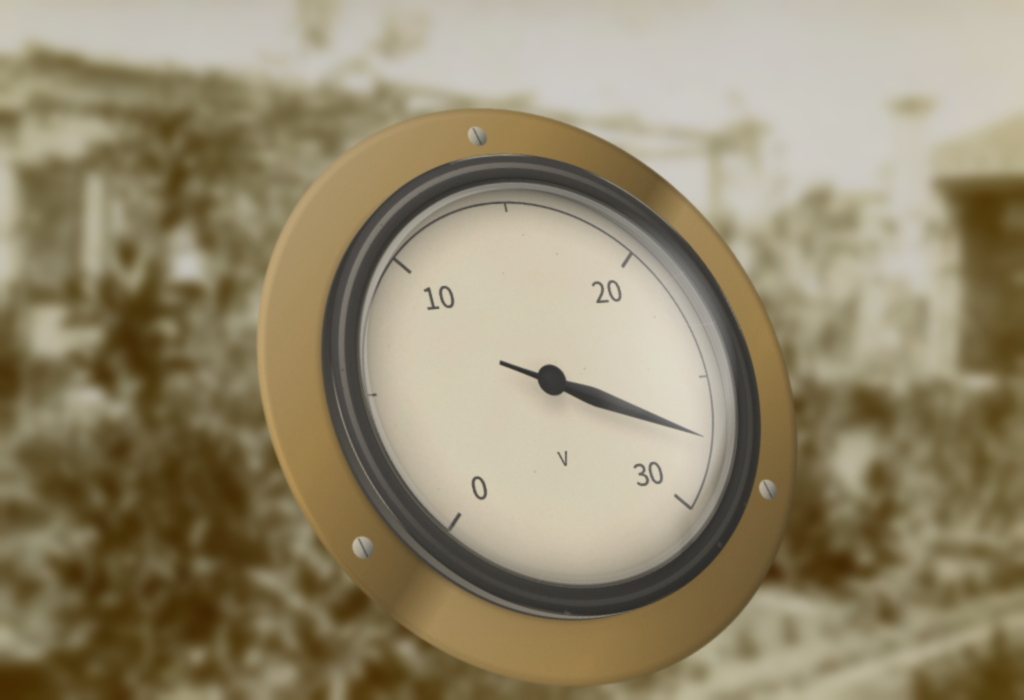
**27.5** V
